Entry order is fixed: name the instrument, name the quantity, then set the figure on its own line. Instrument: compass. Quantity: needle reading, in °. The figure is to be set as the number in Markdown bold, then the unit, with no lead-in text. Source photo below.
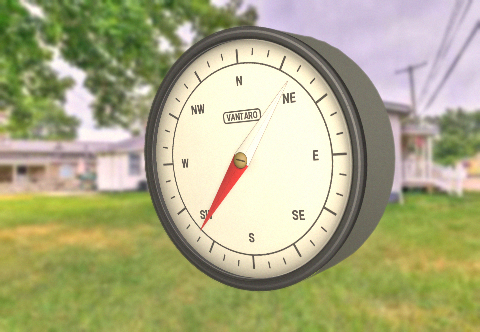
**220** °
